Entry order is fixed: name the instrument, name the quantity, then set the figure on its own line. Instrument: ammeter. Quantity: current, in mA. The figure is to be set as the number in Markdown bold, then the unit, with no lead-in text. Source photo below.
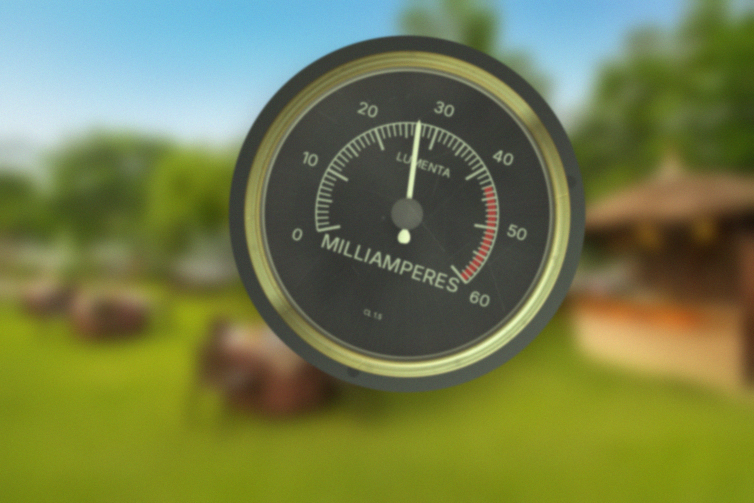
**27** mA
